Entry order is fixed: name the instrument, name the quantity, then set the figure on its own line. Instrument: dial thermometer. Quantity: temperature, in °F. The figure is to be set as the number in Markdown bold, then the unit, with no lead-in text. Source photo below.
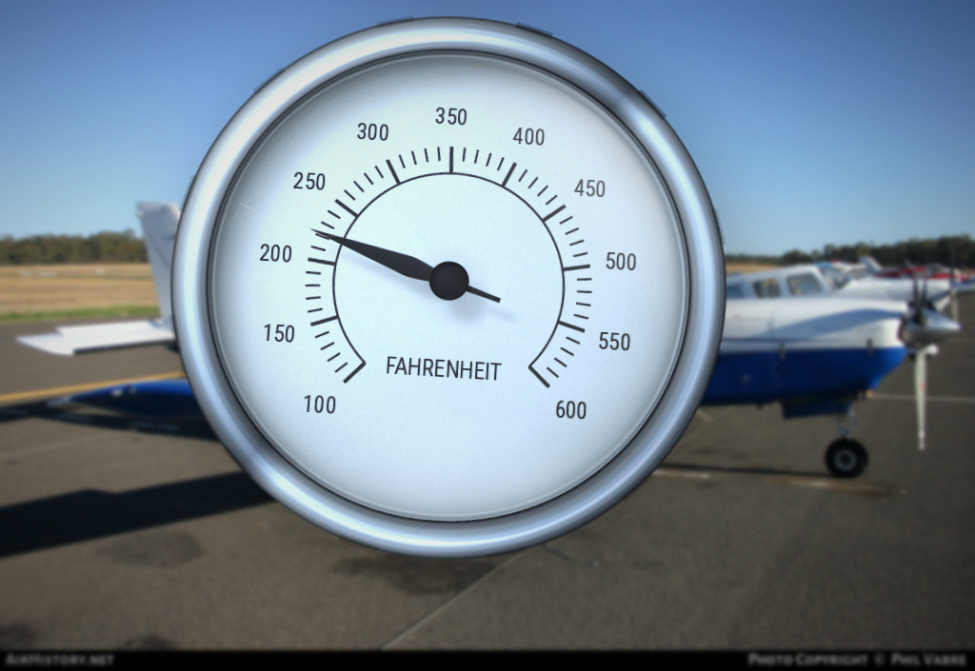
**220** °F
